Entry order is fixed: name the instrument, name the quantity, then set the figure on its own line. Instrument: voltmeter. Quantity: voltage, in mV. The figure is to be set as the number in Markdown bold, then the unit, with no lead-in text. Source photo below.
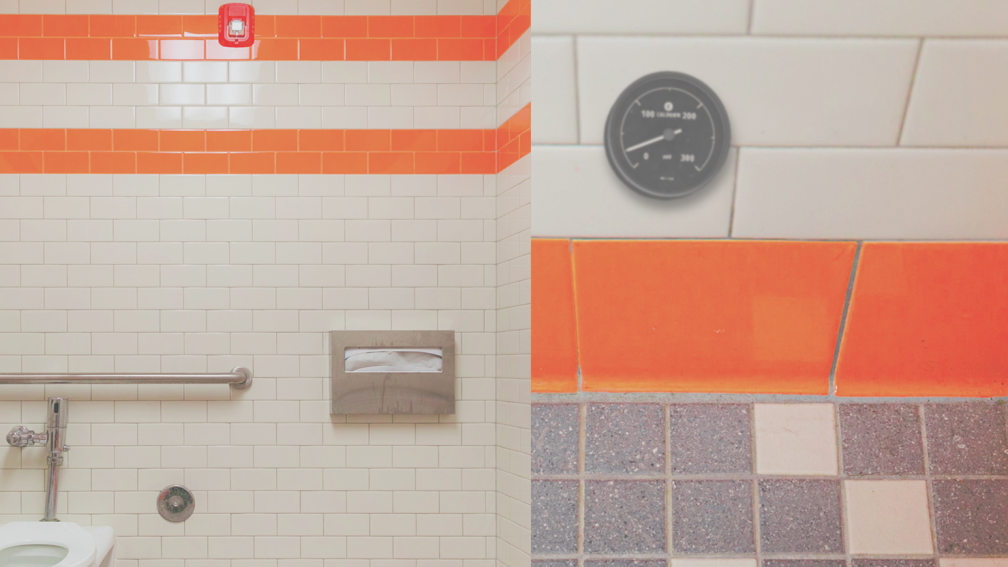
**25** mV
